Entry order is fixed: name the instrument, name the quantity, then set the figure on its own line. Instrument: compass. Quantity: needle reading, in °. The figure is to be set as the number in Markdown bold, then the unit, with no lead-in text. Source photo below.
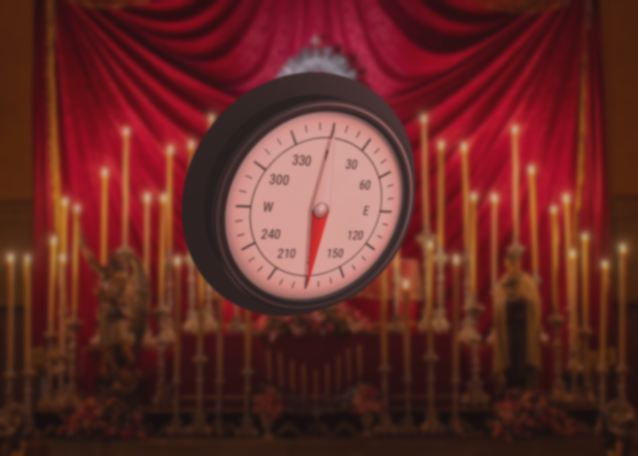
**180** °
